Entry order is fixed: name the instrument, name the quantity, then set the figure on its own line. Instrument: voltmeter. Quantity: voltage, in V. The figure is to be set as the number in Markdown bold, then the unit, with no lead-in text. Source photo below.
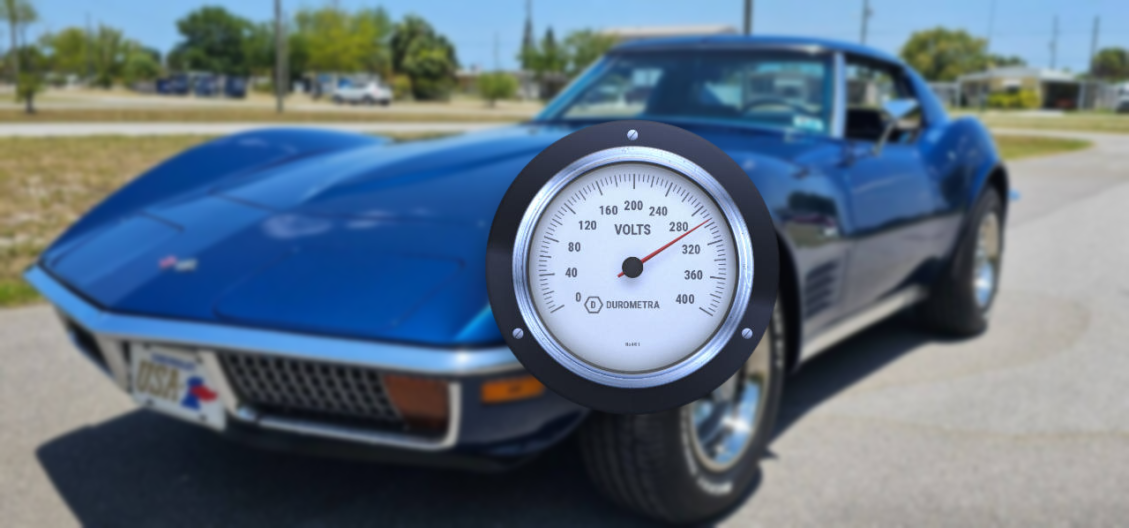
**295** V
